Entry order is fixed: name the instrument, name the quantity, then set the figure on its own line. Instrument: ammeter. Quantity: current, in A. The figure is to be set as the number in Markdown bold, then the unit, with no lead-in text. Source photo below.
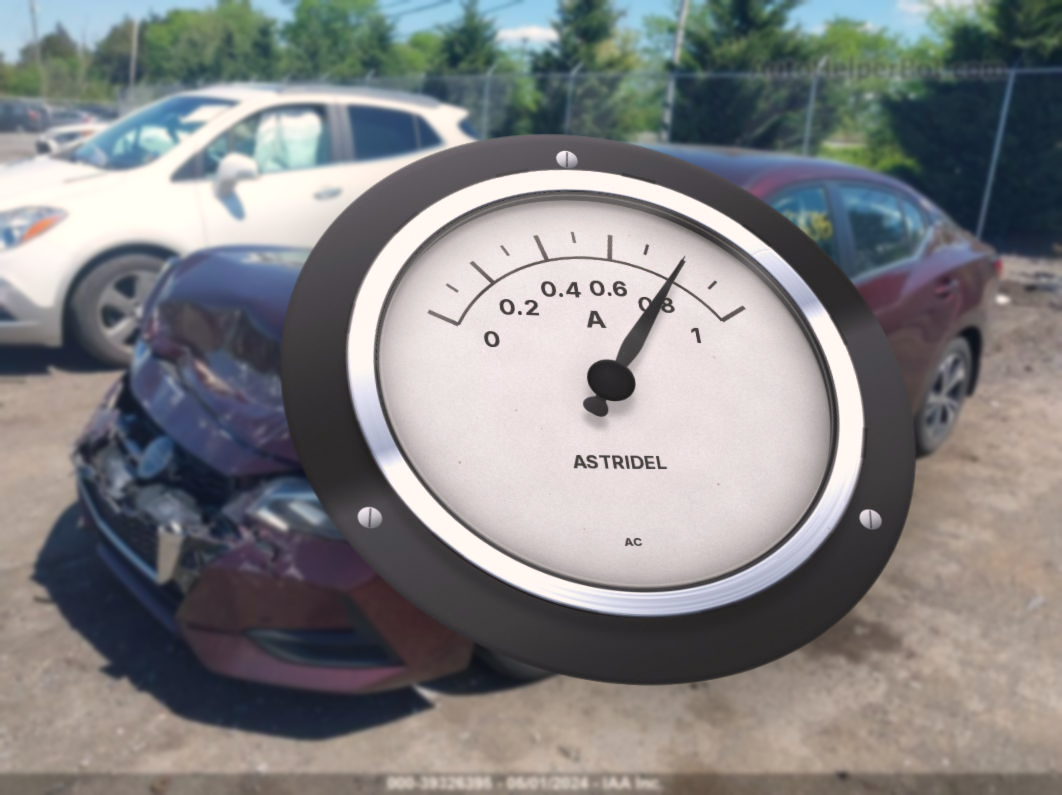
**0.8** A
